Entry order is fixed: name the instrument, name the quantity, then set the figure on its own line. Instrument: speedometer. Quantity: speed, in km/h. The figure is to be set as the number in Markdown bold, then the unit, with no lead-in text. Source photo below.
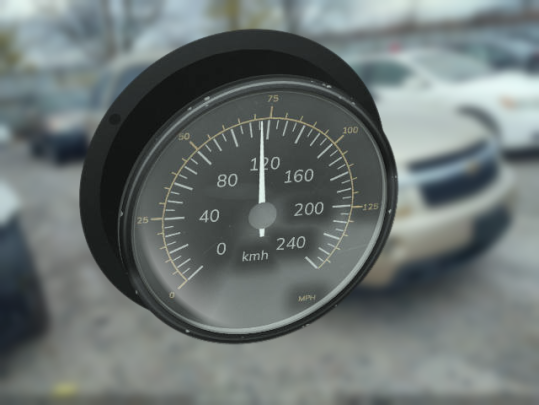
**115** km/h
